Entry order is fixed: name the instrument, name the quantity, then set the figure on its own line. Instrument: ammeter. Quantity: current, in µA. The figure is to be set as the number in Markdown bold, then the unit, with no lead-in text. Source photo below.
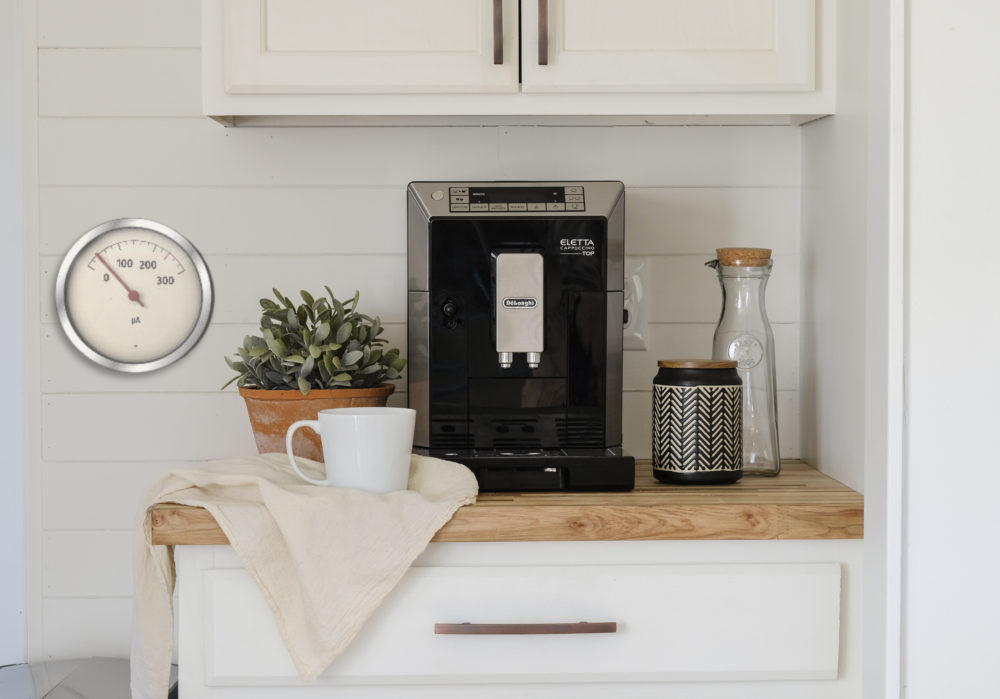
**40** µA
